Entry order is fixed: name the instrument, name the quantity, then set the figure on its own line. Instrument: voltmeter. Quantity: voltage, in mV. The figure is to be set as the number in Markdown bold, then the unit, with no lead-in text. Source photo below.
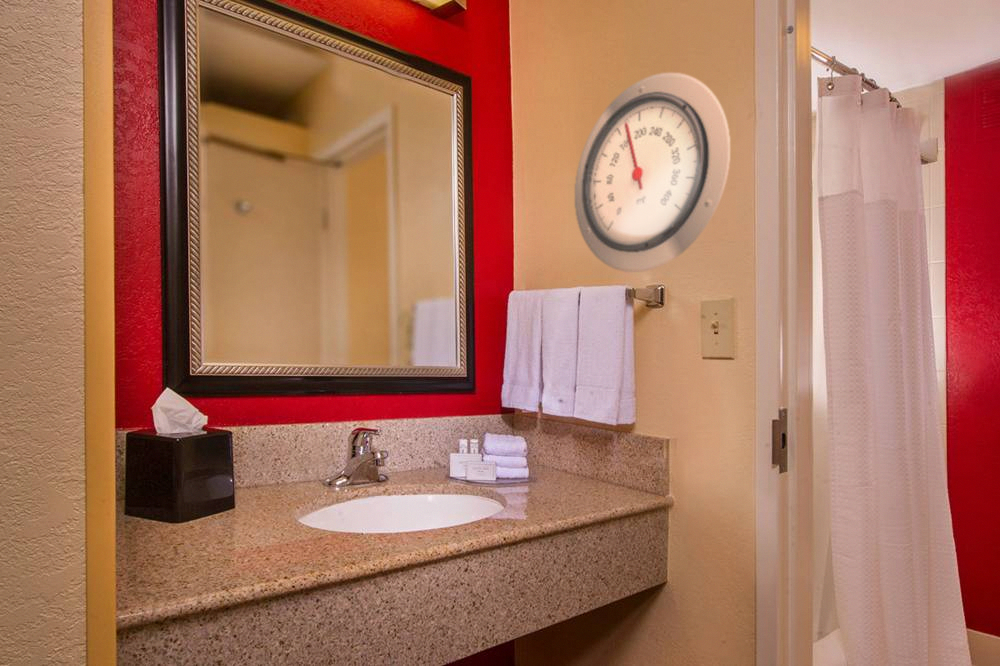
**180** mV
